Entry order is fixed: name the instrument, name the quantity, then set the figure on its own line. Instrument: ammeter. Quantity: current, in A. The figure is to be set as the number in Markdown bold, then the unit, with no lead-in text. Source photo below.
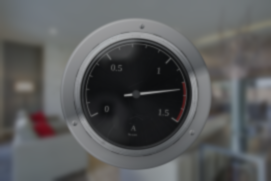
**1.25** A
